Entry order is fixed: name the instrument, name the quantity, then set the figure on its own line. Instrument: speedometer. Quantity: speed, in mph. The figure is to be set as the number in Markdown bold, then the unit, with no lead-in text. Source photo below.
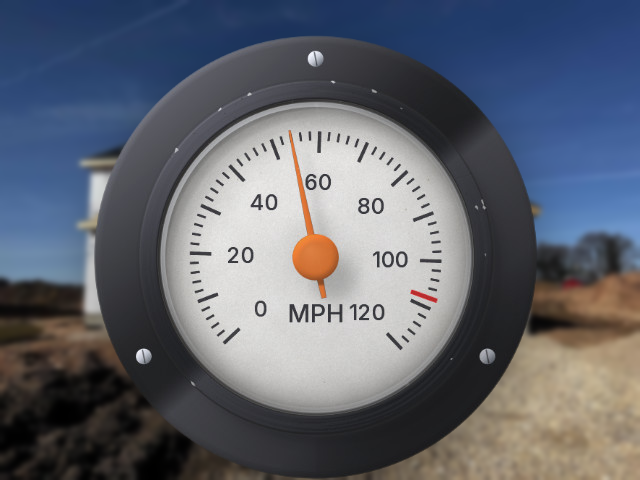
**54** mph
